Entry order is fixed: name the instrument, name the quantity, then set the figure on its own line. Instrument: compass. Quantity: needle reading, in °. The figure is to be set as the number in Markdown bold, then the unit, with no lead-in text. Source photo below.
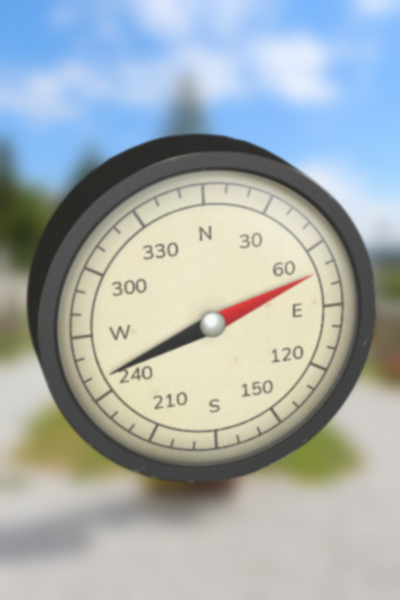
**70** °
